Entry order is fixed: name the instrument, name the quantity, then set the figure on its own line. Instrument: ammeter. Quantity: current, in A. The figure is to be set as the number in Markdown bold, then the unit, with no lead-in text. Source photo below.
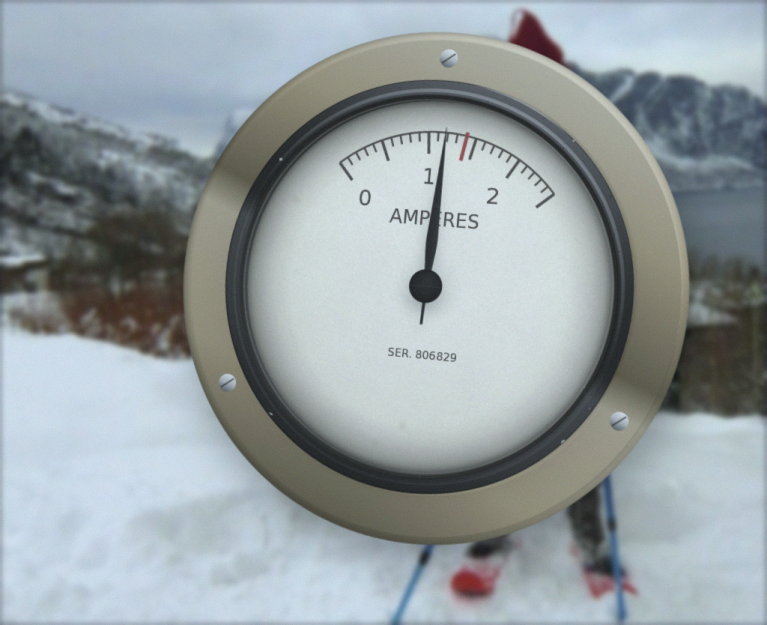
**1.2** A
